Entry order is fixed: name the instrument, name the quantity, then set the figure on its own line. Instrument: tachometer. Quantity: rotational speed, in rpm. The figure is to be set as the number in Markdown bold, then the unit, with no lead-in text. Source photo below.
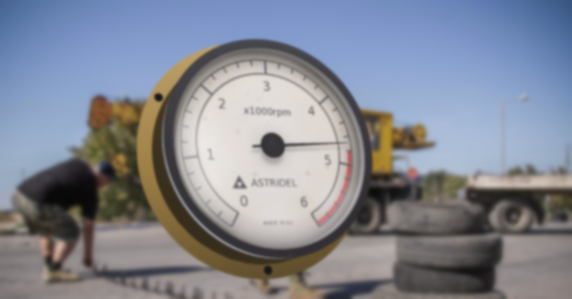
**4700** rpm
